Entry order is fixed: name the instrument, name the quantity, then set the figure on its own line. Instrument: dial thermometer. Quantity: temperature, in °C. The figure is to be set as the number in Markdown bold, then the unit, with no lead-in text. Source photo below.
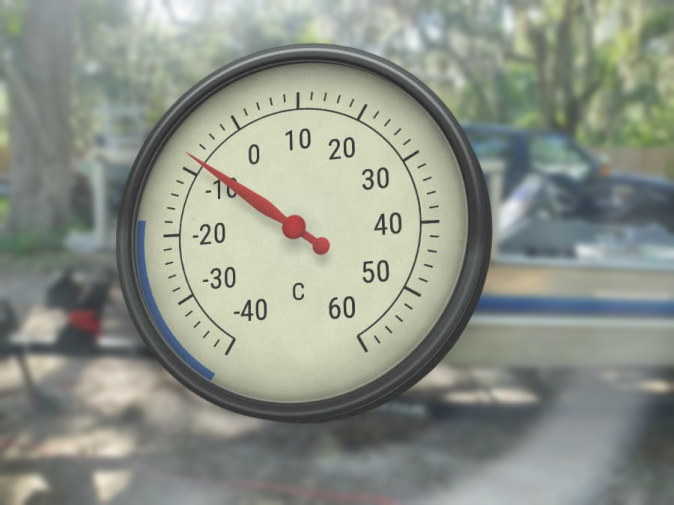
**-8** °C
